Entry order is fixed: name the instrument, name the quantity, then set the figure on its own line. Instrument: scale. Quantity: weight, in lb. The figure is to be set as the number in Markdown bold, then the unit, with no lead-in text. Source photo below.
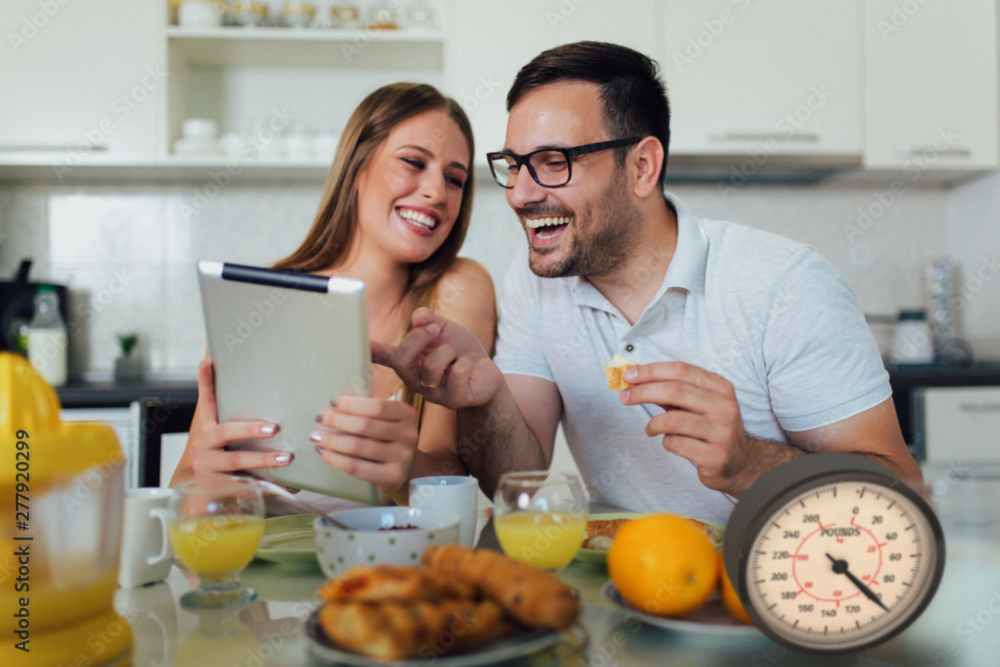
**100** lb
